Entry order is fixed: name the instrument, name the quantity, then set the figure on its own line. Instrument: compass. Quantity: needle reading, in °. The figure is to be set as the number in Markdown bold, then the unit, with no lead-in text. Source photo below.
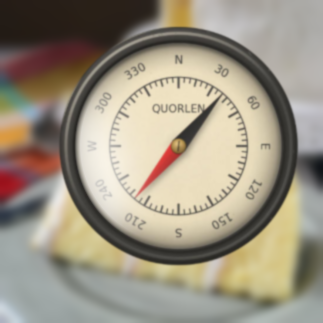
**220** °
